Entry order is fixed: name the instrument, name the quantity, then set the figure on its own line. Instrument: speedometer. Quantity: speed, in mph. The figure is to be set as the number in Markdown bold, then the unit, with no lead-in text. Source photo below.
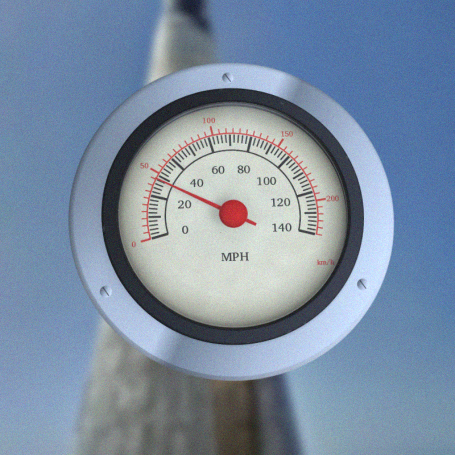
**28** mph
